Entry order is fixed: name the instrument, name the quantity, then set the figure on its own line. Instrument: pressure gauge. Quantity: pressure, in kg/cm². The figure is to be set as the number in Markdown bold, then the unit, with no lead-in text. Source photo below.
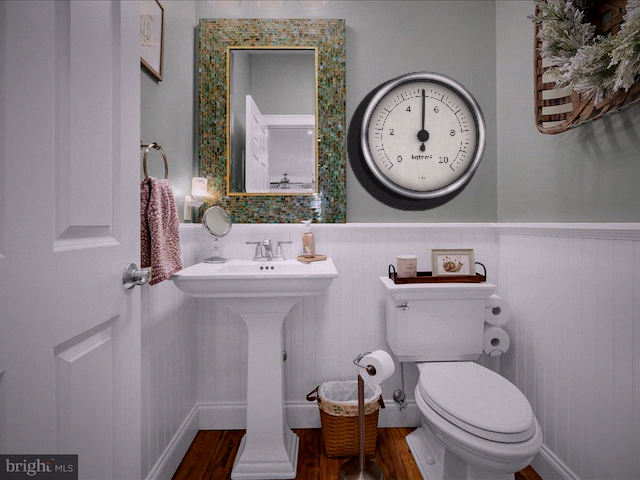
**5** kg/cm²
